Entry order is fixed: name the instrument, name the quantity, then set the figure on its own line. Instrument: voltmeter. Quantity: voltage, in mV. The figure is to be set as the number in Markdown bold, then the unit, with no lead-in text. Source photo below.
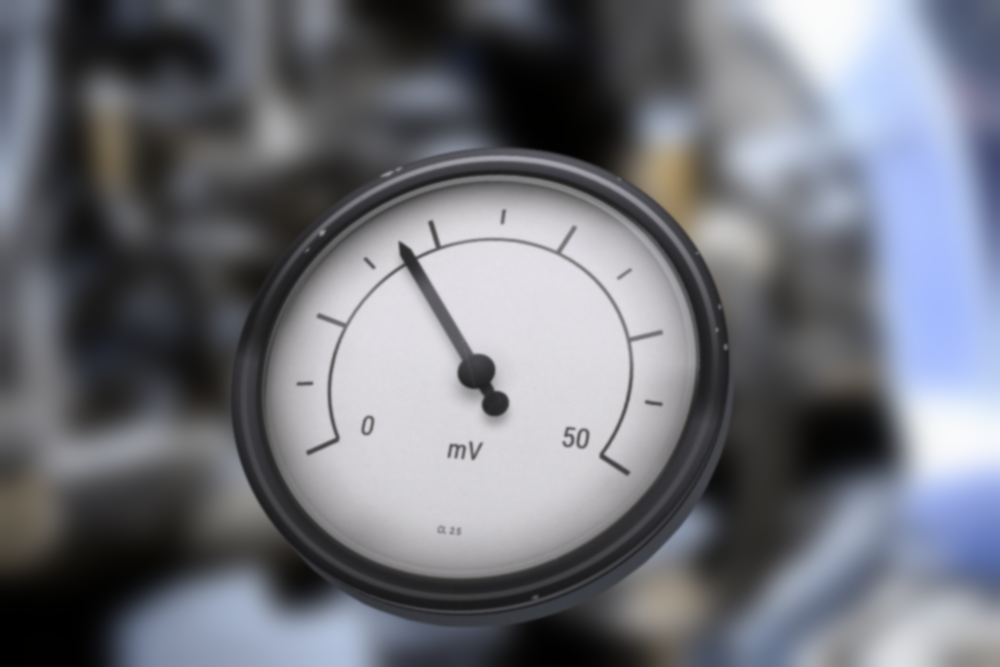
**17.5** mV
